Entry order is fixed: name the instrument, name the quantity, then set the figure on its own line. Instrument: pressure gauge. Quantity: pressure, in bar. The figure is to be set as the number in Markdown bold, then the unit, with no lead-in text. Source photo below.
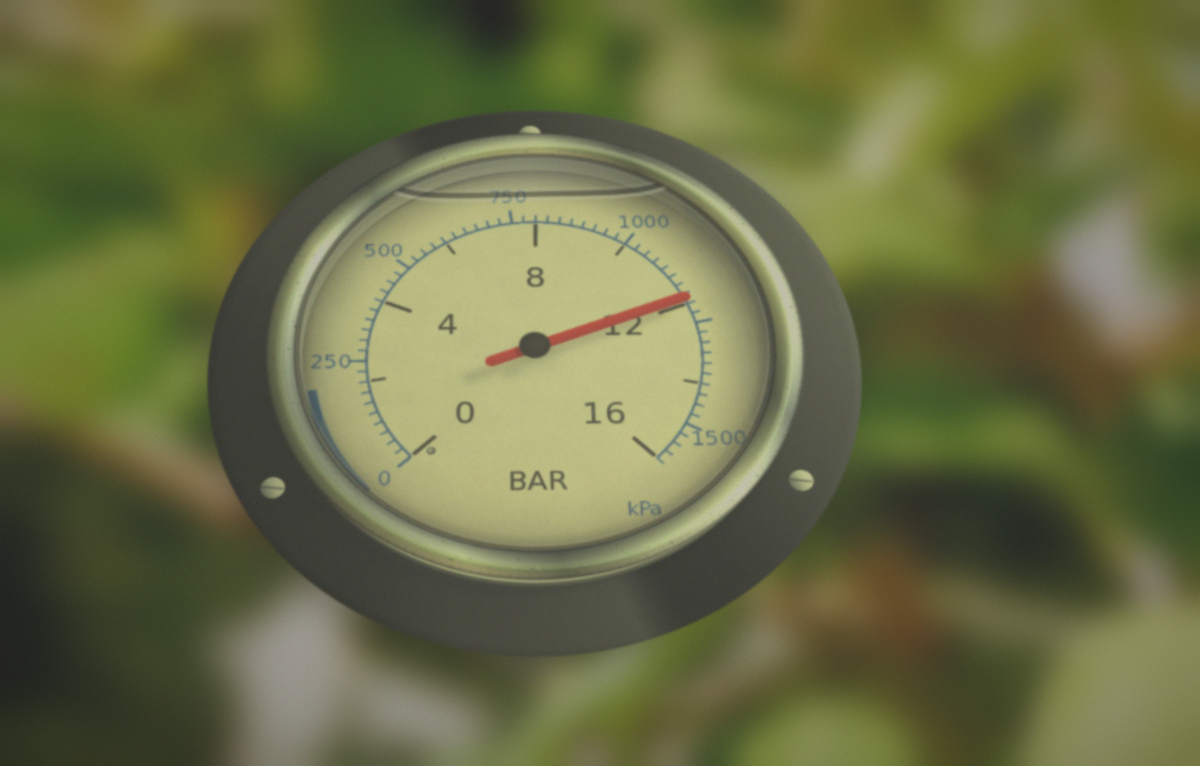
**12** bar
